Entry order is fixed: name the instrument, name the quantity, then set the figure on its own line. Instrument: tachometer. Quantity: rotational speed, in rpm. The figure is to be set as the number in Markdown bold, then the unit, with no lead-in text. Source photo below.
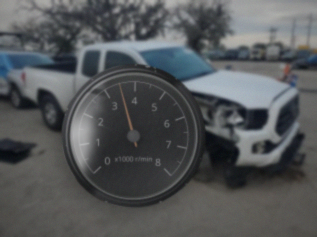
**3500** rpm
